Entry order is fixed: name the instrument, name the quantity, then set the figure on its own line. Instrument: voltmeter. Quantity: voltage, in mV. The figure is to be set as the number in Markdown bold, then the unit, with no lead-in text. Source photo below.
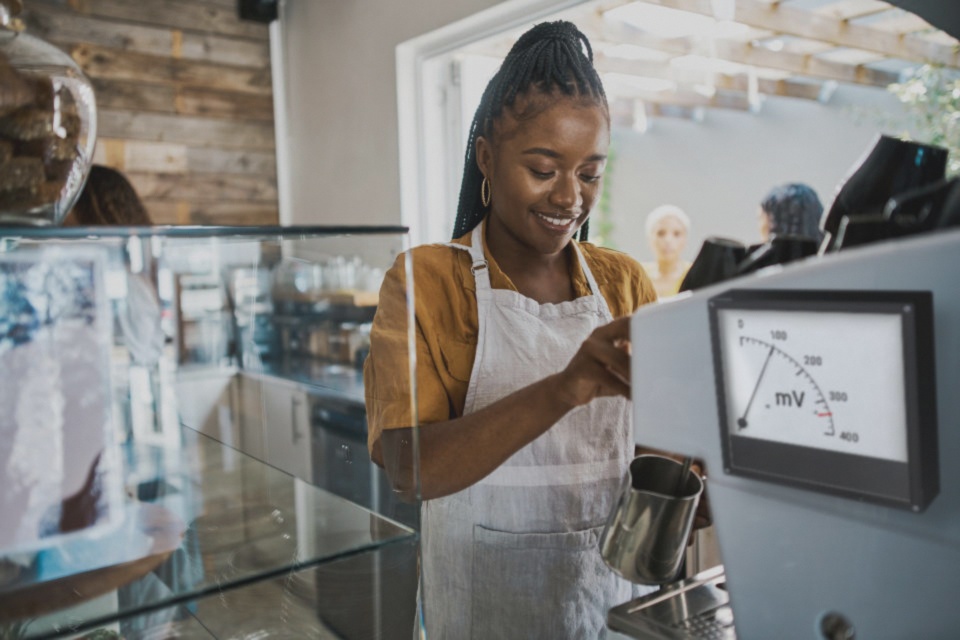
**100** mV
